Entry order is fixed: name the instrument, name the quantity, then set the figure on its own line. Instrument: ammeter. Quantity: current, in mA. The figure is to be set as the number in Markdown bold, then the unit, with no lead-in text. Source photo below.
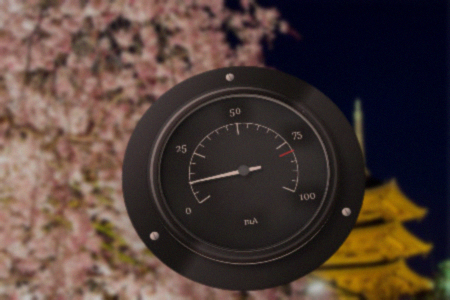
**10** mA
